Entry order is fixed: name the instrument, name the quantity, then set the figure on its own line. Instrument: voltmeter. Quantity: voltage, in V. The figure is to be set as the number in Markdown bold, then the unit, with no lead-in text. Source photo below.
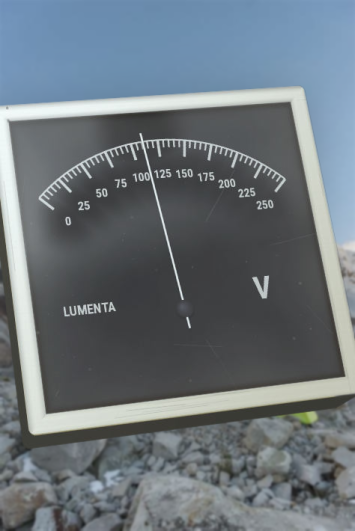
**110** V
